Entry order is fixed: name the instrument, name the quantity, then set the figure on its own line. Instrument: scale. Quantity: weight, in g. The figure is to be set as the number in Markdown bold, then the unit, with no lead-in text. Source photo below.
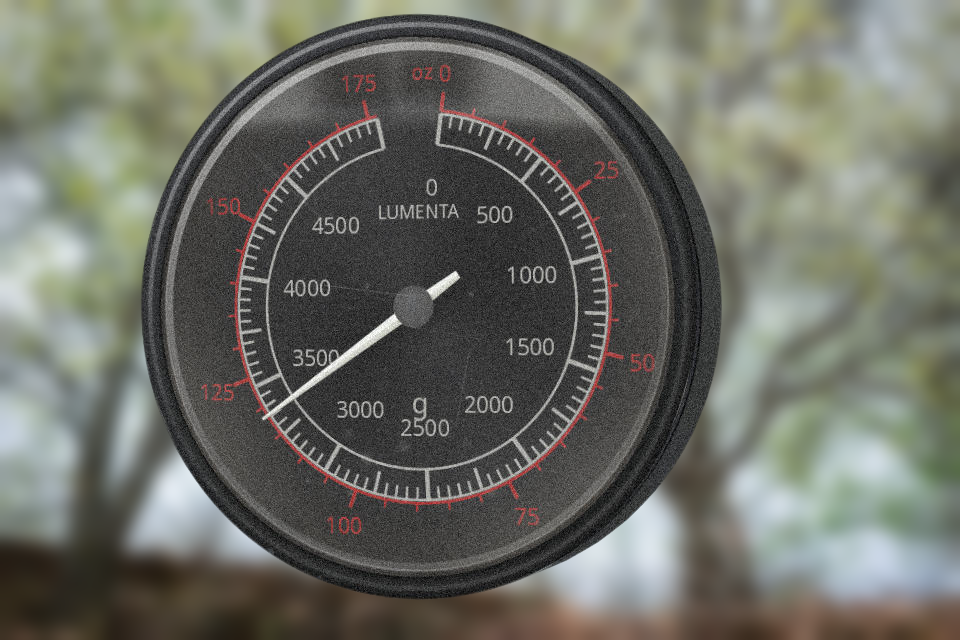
**3350** g
